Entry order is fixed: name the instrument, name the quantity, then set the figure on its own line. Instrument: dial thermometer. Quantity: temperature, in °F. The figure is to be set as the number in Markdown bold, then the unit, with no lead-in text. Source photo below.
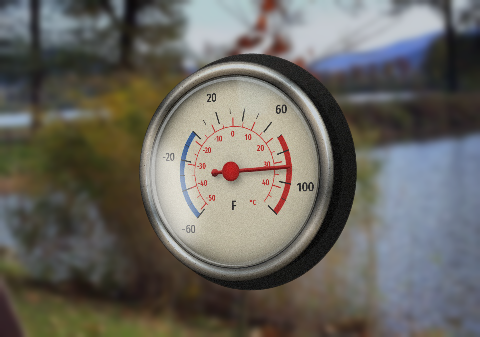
**90** °F
